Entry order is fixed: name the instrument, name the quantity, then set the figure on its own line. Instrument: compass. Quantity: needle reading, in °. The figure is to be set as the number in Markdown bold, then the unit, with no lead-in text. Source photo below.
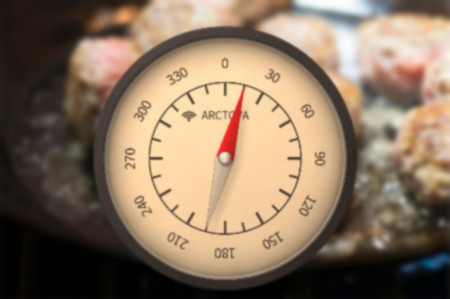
**15** °
